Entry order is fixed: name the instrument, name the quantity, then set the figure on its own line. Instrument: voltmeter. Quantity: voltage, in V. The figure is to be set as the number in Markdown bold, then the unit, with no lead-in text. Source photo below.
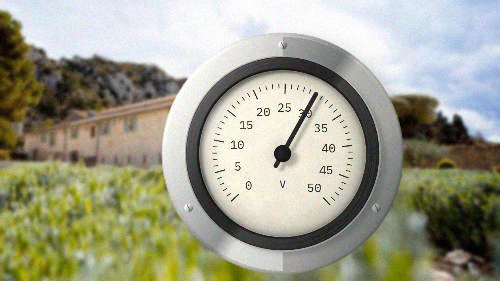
**30** V
